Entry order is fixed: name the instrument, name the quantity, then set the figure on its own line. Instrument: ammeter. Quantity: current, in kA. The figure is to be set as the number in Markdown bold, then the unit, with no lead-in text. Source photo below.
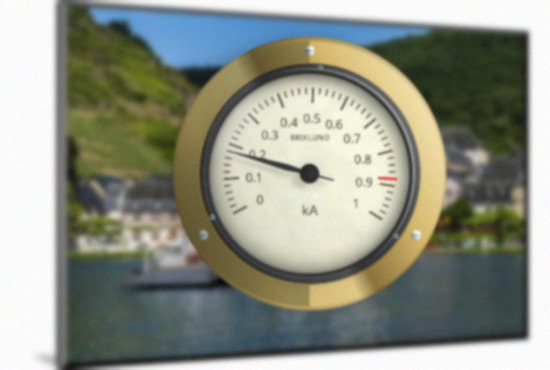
**0.18** kA
